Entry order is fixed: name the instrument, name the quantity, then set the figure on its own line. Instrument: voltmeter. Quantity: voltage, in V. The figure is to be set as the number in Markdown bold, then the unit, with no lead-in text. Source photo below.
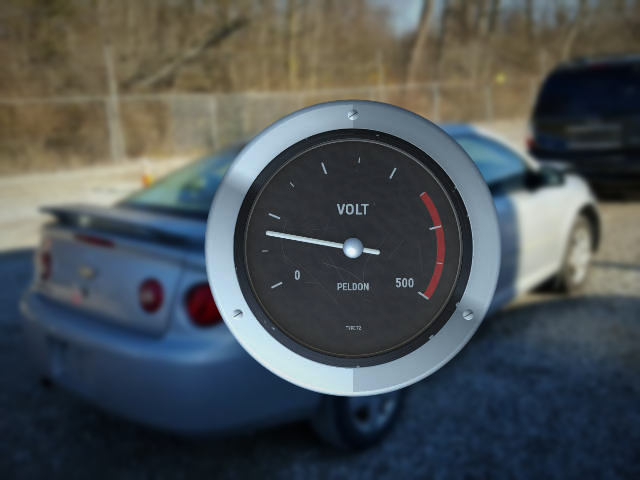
**75** V
